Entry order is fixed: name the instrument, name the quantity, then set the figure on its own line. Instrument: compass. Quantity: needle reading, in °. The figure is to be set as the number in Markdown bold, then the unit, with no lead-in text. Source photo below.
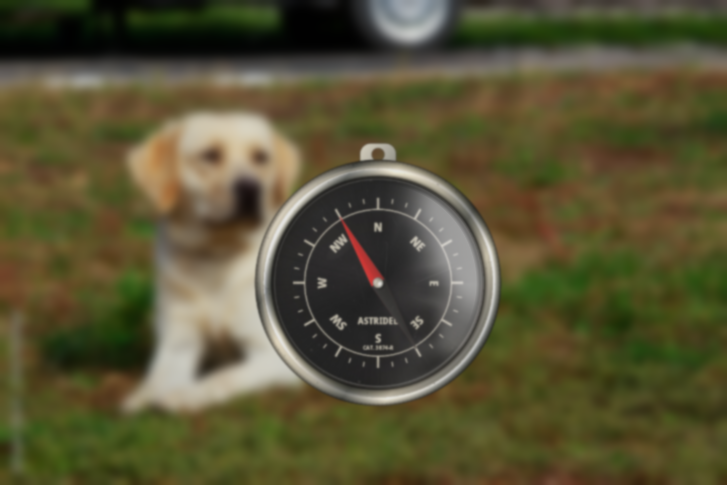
**330** °
